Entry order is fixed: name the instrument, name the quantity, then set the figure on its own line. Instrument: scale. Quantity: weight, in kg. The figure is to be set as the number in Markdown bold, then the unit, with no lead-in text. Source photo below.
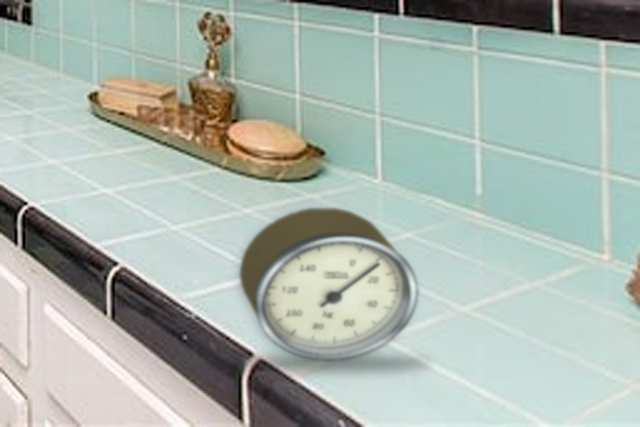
**10** kg
